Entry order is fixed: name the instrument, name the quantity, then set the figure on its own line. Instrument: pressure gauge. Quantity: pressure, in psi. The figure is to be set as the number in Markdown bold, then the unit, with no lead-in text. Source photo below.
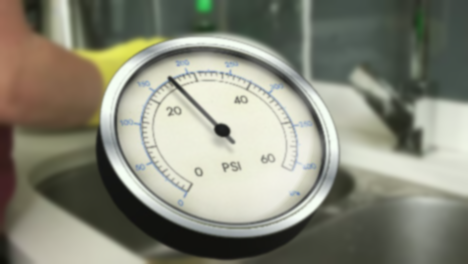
**25** psi
